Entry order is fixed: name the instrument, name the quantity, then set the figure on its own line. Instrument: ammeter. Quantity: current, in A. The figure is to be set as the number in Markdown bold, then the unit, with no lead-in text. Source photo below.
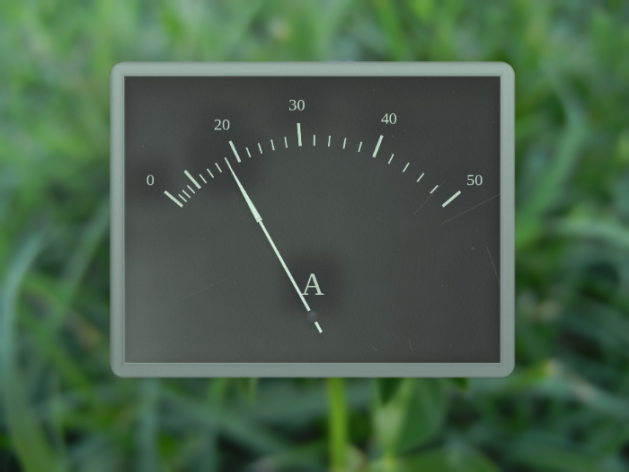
**18** A
